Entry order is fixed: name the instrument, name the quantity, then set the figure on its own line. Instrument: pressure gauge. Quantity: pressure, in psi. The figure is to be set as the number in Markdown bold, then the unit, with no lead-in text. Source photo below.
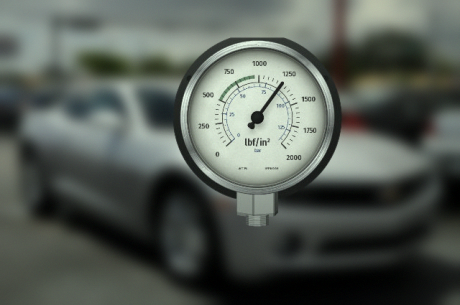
**1250** psi
